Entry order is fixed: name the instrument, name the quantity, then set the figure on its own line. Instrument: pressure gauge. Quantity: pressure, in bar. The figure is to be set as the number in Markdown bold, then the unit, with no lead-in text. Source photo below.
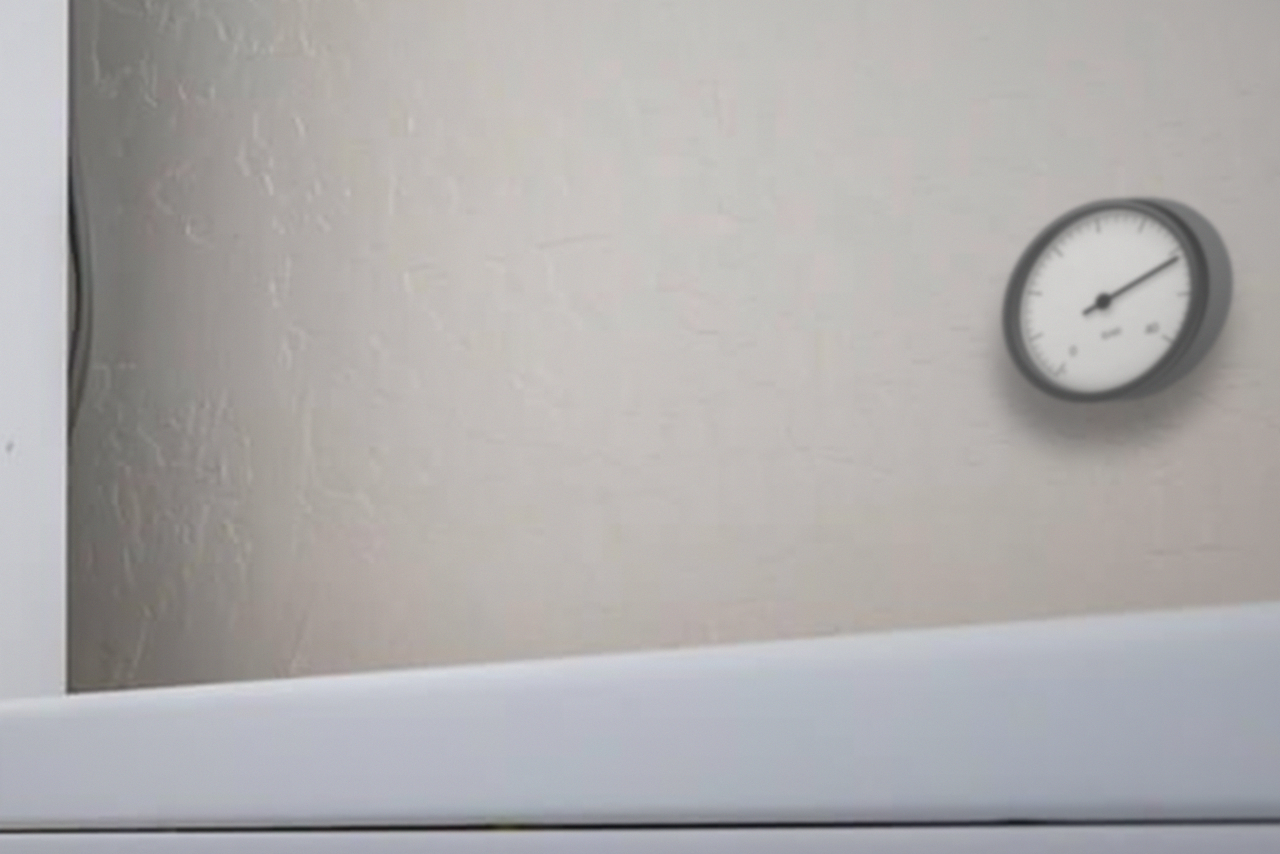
**31** bar
